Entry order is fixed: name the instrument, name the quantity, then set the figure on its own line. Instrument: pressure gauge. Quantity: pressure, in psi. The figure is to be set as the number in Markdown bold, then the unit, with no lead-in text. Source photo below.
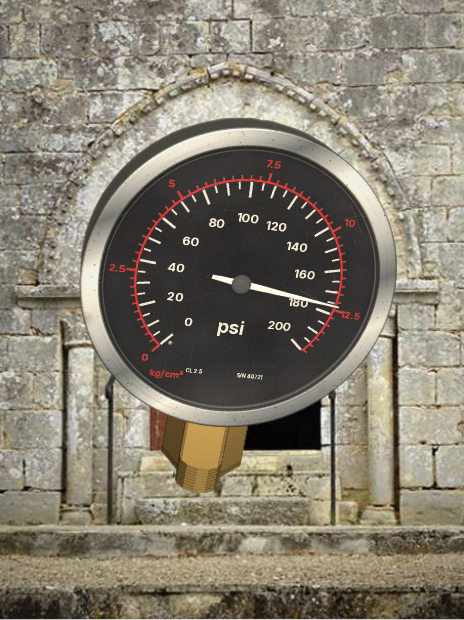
**175** psi
